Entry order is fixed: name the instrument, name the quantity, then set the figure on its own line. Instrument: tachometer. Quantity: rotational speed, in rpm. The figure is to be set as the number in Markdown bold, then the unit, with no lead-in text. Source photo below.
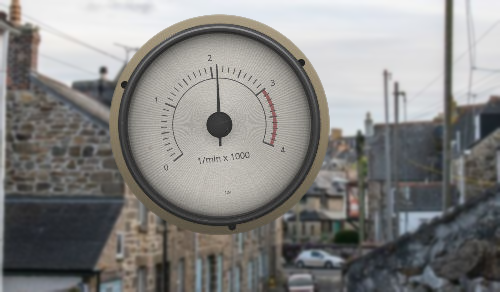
**2100** rpm
